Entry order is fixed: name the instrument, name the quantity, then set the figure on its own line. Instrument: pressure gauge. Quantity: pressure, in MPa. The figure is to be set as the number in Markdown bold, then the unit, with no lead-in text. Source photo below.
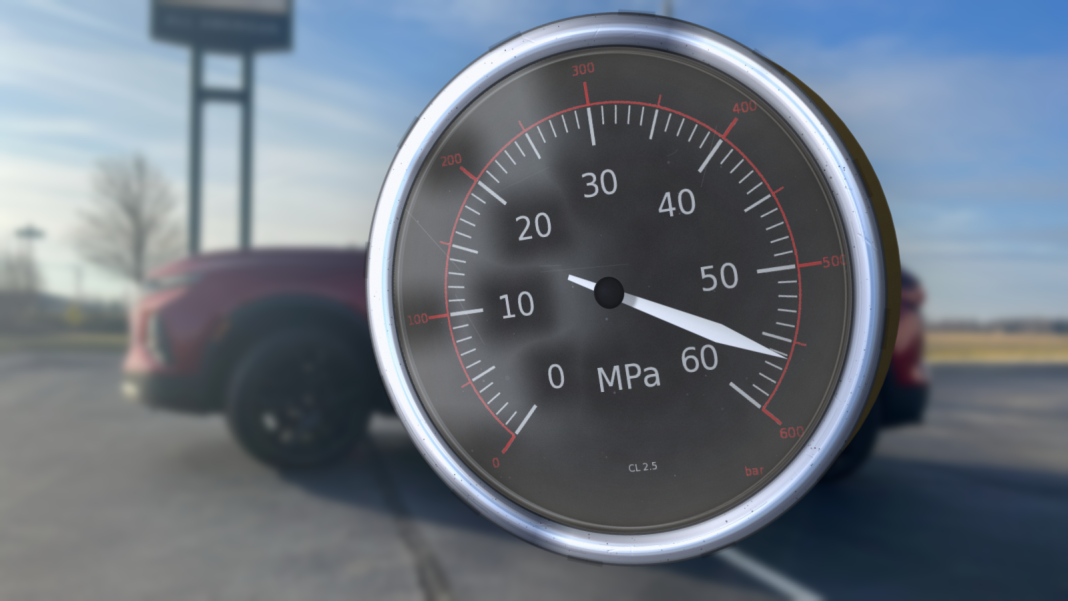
**56** MPa
